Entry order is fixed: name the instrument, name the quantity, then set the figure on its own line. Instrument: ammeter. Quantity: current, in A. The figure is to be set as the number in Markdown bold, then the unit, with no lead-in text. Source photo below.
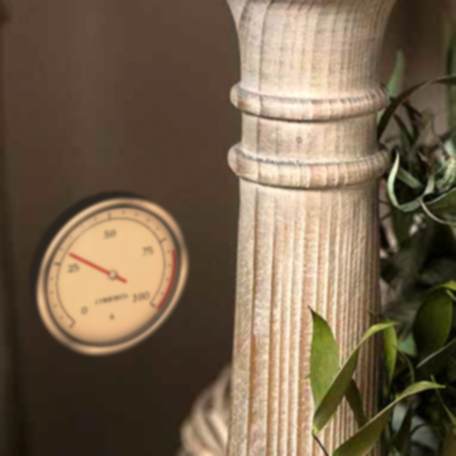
**30** A
